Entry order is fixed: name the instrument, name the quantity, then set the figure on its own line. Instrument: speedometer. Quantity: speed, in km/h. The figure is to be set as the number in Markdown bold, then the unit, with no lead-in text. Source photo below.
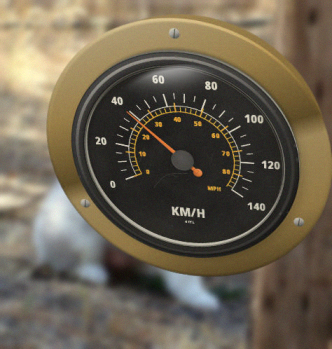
**40** km/h
